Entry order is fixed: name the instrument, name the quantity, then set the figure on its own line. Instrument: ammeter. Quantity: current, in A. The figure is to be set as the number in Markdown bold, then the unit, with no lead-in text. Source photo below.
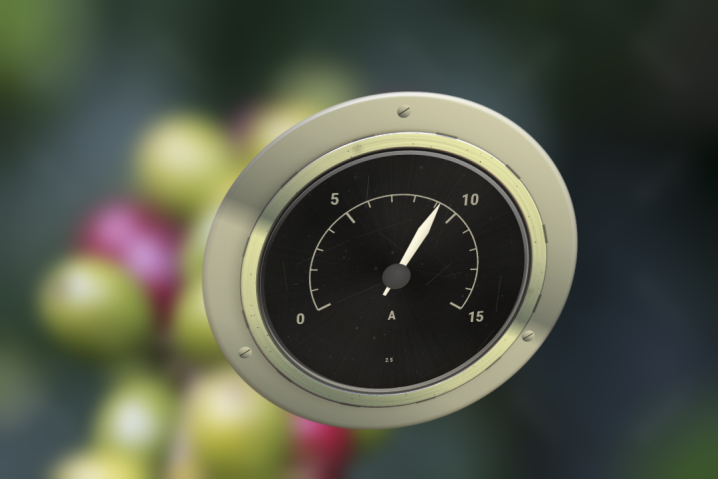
**9** A
